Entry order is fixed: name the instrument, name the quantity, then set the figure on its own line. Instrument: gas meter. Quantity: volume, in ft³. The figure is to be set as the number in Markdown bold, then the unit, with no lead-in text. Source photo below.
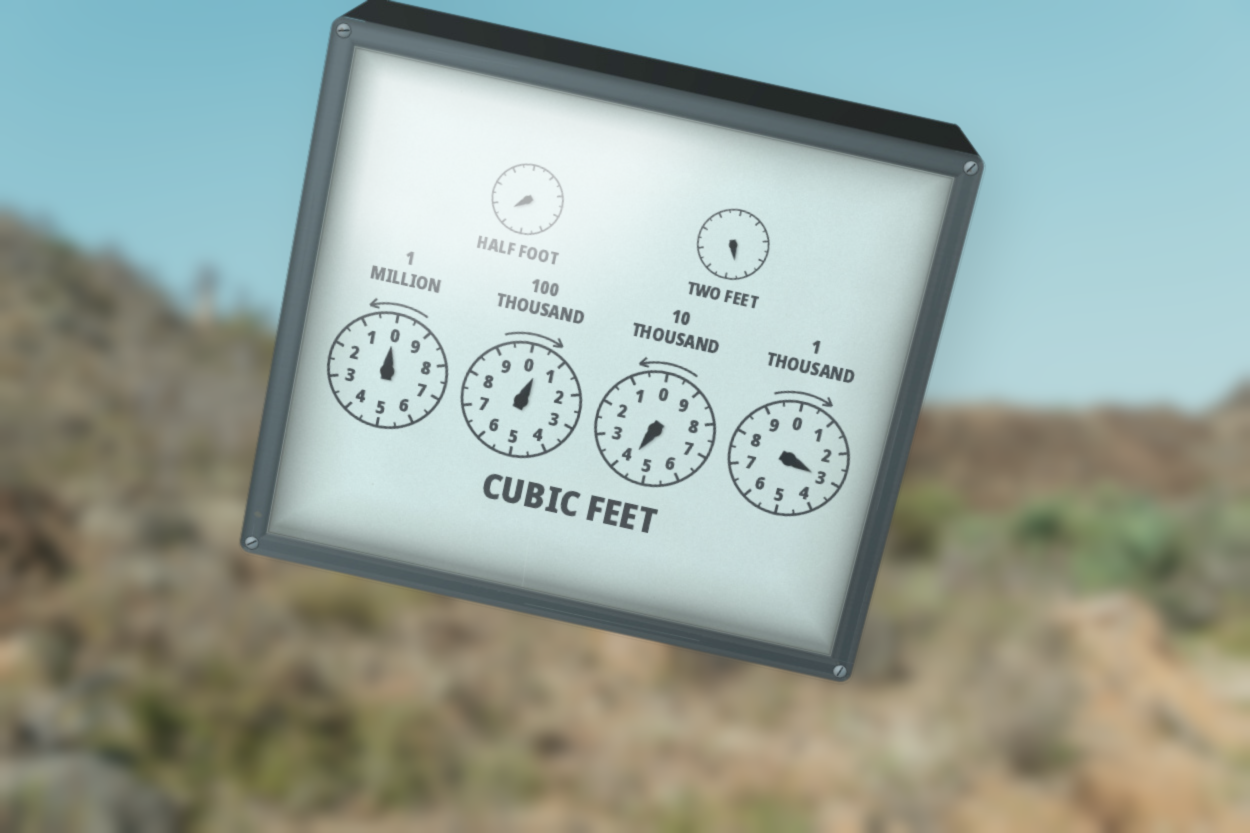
**4300** ft³
